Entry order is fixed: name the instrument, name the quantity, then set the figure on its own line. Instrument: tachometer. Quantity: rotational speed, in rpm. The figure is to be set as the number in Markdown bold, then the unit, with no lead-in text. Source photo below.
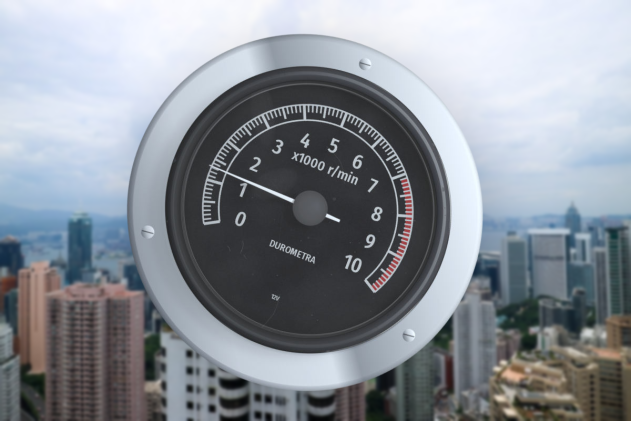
**1300** rpm
